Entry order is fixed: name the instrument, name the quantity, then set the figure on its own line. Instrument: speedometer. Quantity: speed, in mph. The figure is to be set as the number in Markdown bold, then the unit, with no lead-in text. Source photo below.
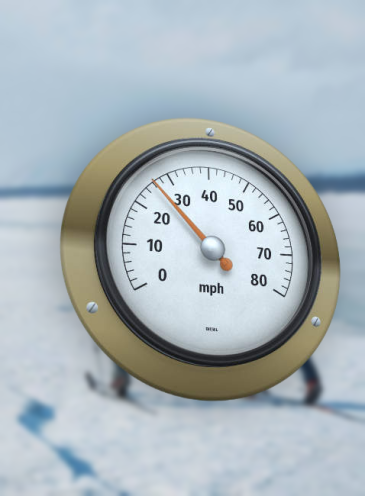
**26** mph
